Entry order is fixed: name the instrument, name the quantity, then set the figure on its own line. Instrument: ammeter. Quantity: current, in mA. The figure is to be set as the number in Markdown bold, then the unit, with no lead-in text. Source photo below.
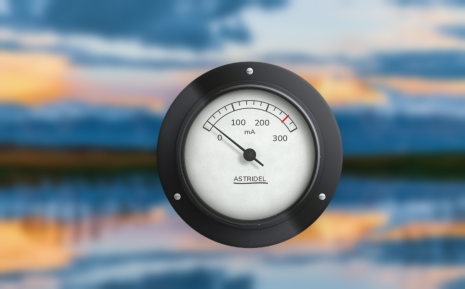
**20** mA
